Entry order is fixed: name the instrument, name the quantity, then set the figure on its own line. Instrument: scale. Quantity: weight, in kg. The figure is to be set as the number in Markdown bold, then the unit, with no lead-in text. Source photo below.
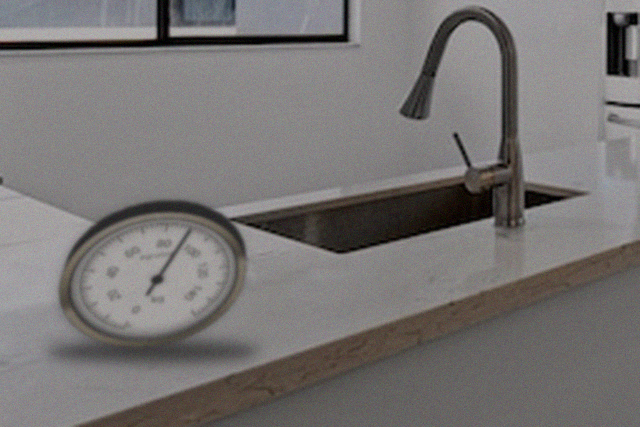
**90** kg
